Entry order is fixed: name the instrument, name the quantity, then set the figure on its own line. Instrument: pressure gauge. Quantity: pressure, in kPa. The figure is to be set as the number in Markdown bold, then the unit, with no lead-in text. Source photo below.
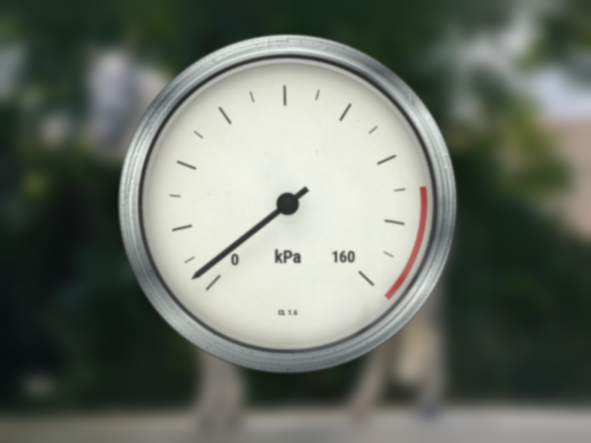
**5** kPa
